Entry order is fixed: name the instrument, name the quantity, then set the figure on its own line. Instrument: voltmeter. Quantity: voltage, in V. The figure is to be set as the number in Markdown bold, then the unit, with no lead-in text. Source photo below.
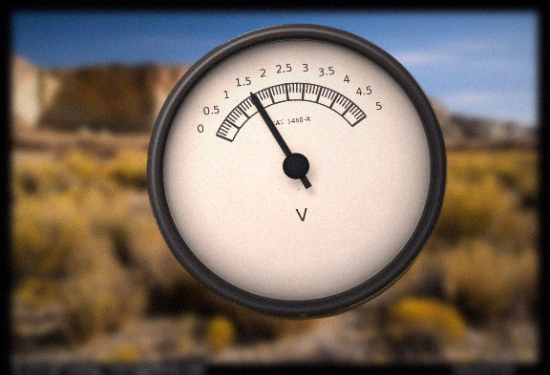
**1.5** V
